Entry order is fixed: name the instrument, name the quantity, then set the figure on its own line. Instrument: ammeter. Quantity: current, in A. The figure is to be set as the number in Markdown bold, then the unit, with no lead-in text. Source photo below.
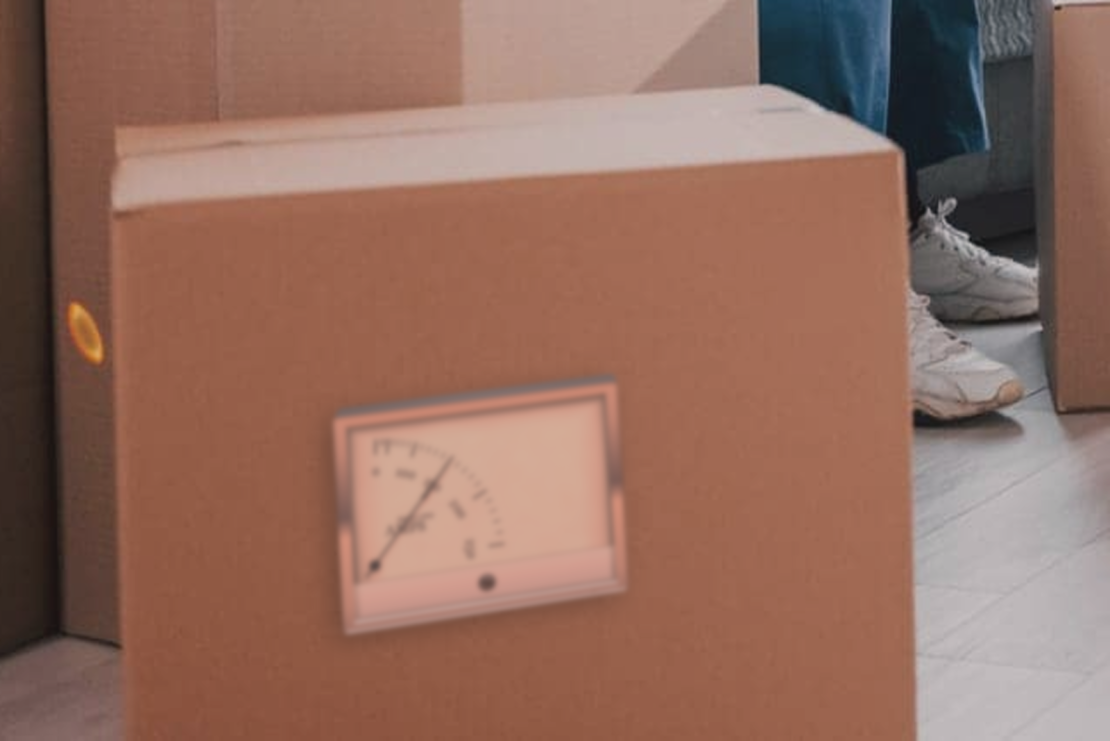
**150** A
